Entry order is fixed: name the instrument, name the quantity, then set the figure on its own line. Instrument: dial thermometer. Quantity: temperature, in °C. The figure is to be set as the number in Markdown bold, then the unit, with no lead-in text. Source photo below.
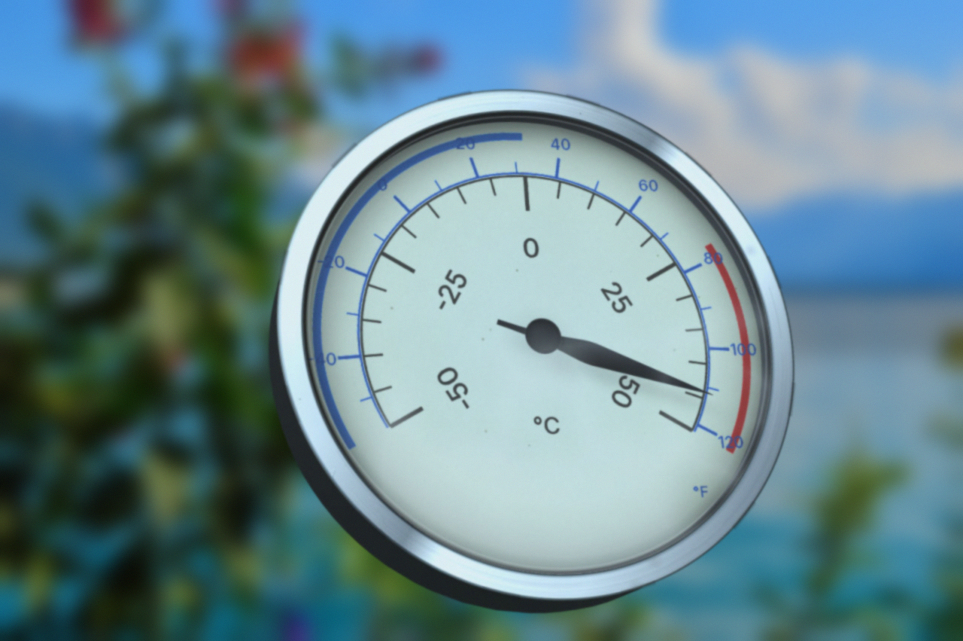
**45** °C
